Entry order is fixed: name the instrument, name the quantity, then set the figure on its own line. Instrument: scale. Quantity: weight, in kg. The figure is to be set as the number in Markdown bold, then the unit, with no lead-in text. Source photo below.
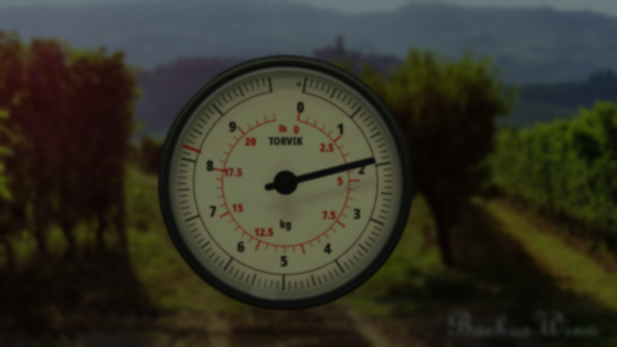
**1.9** kg
